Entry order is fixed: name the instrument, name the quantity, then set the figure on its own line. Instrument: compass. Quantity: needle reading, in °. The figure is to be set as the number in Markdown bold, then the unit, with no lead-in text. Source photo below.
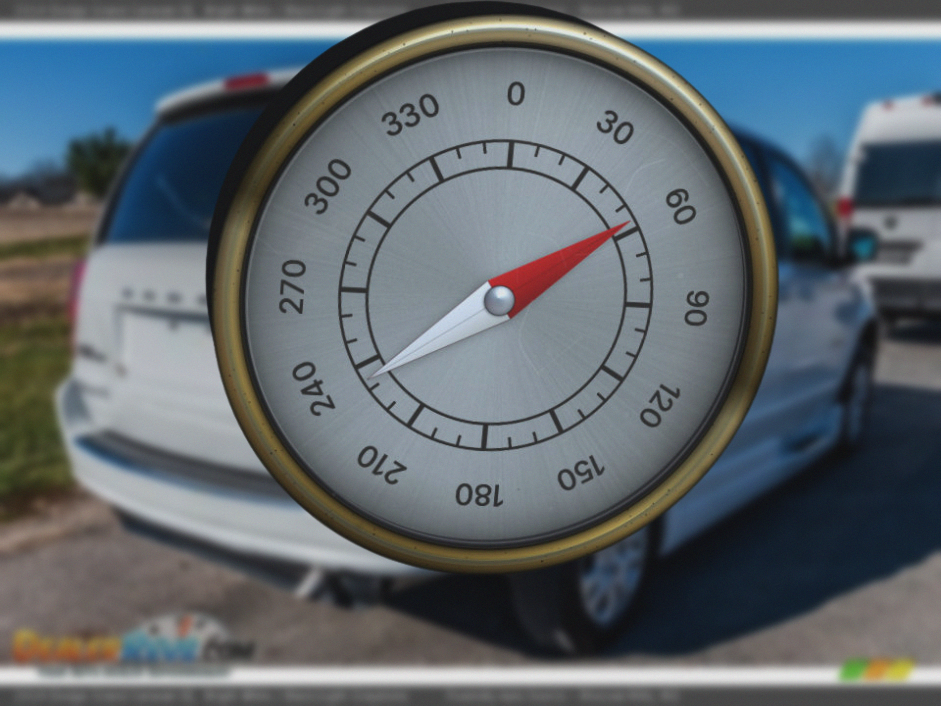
**55** °
